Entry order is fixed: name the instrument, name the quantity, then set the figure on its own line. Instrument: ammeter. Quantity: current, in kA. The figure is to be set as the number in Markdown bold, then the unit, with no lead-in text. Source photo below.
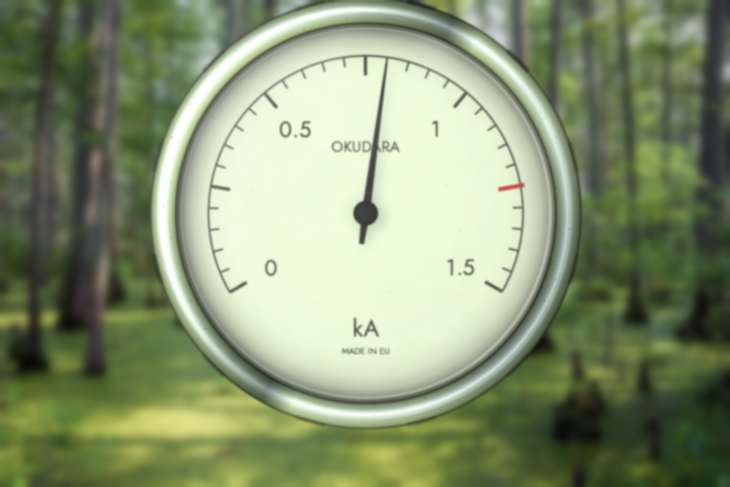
**0.8** kA
